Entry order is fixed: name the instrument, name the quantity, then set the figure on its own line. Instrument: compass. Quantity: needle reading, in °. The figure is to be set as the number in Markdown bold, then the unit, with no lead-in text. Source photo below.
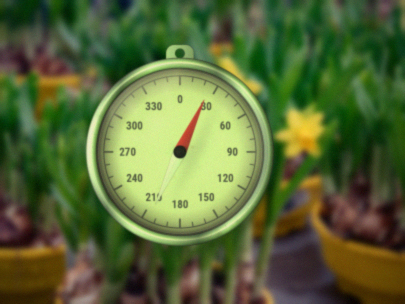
**25** °
